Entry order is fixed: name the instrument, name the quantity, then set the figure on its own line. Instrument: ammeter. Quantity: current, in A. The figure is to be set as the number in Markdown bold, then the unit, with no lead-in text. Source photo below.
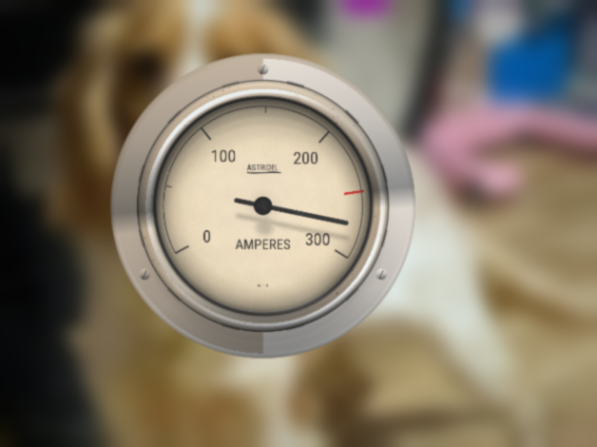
**275** A
